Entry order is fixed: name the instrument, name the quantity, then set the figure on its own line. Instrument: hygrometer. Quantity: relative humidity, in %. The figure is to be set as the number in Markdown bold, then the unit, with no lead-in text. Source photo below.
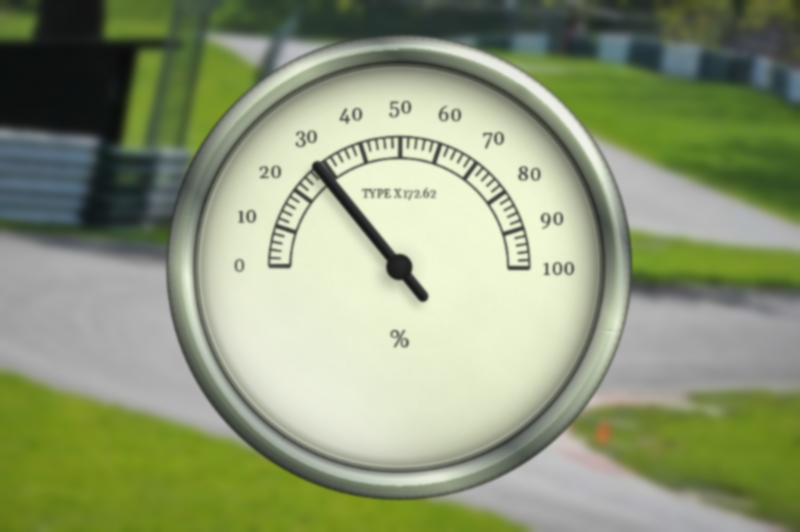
**28** %
